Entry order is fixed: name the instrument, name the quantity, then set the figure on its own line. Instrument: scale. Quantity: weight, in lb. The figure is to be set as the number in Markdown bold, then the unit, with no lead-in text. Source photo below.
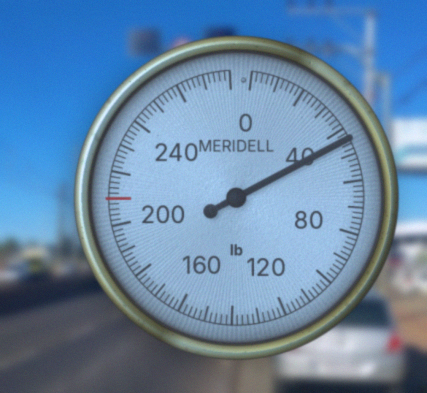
**44** lb
